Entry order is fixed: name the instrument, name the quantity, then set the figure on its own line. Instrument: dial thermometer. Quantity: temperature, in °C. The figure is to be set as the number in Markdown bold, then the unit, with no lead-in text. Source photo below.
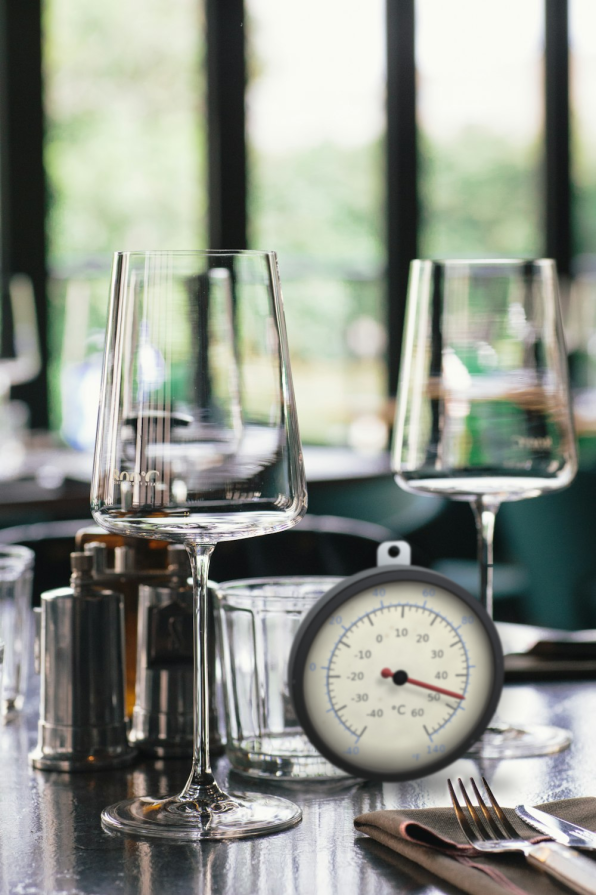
**46** °C
